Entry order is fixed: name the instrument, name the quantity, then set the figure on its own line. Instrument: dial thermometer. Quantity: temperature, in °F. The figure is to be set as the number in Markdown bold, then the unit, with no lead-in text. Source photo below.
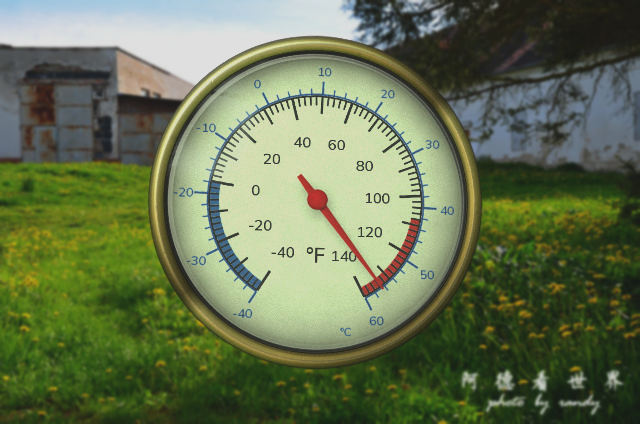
**134** °F
